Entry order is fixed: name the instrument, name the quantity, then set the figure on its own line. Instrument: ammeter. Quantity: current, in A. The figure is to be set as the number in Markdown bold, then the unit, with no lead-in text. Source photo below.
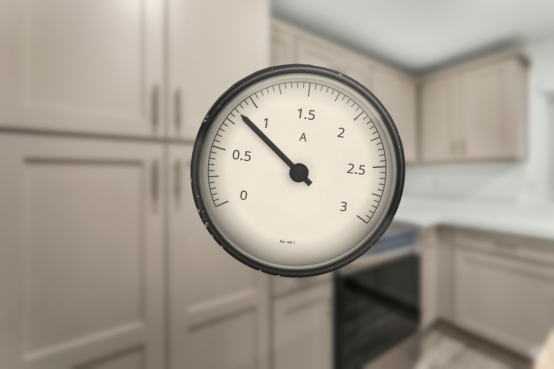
**0.85** A
